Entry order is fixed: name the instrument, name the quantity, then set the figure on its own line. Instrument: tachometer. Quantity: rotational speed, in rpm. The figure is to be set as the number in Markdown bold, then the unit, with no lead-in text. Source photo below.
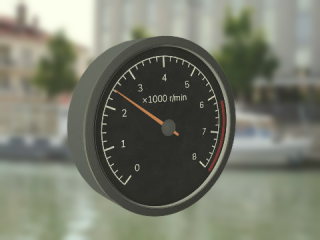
**2400** rpm
